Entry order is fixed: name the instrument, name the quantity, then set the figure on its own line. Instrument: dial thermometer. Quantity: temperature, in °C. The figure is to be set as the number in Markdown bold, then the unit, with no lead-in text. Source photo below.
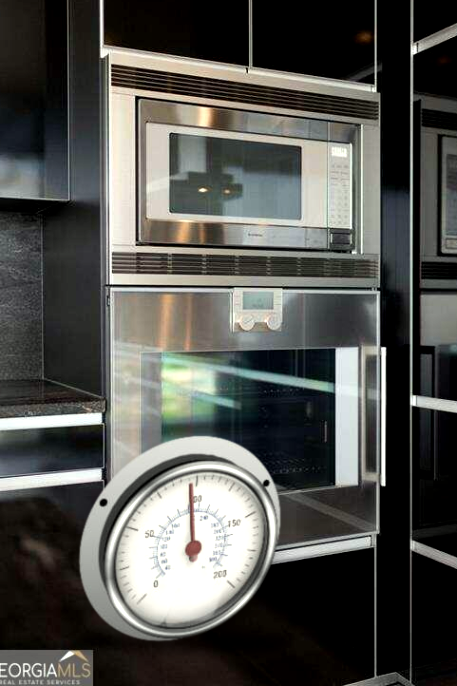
**95** °C
